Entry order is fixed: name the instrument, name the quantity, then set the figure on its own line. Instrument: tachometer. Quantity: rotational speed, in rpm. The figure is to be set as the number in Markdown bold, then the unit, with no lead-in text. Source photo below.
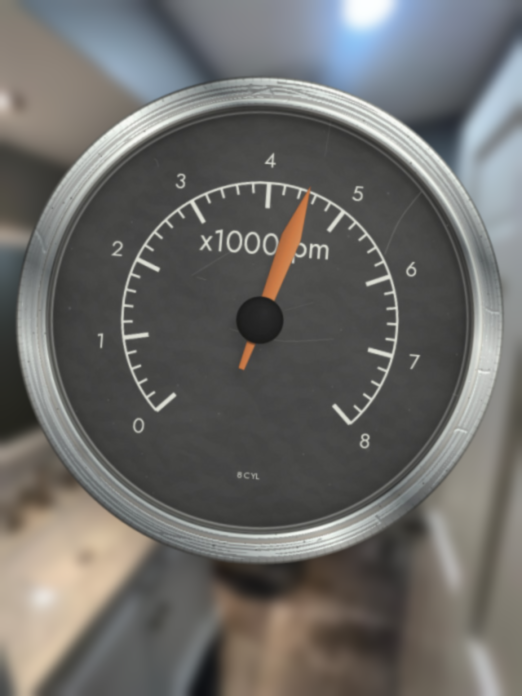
**4500** rpm
